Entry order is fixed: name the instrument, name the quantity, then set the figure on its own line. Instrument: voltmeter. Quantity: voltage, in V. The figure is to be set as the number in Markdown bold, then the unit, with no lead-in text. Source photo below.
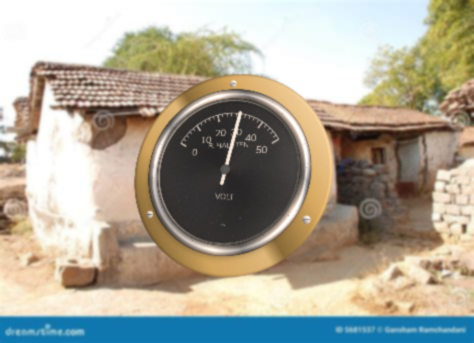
**30** V
